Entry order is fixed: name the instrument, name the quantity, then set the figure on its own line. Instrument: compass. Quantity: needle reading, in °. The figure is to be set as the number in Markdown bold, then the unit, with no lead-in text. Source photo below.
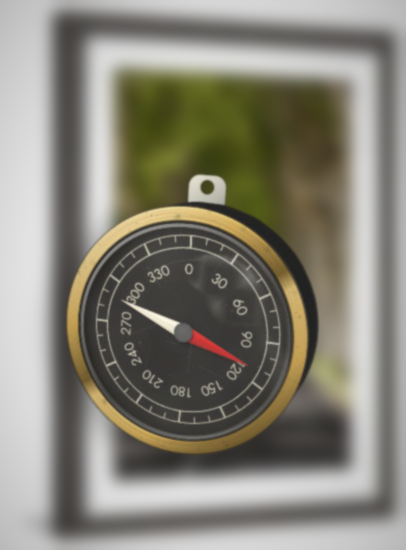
**110** °
